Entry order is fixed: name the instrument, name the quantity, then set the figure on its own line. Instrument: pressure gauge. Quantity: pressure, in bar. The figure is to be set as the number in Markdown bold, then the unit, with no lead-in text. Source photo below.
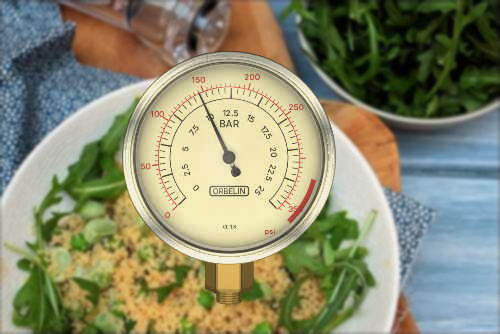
**10** bar
